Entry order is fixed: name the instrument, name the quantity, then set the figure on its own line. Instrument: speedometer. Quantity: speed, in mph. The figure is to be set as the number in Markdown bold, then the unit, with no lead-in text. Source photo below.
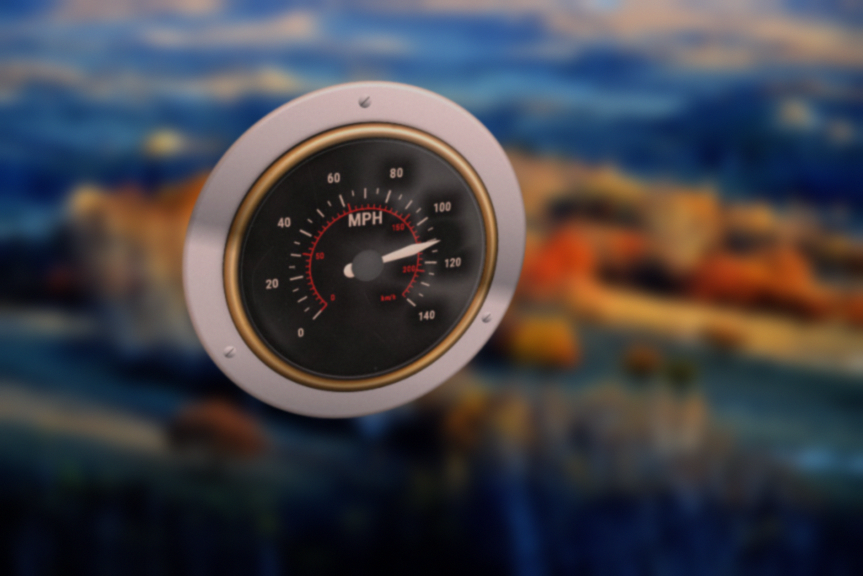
**110** mph
